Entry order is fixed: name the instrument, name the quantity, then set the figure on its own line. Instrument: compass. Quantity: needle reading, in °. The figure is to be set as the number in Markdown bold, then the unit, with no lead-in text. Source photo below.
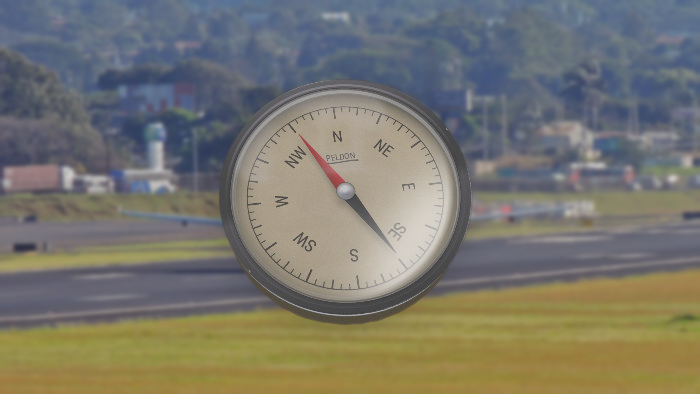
**330** °
